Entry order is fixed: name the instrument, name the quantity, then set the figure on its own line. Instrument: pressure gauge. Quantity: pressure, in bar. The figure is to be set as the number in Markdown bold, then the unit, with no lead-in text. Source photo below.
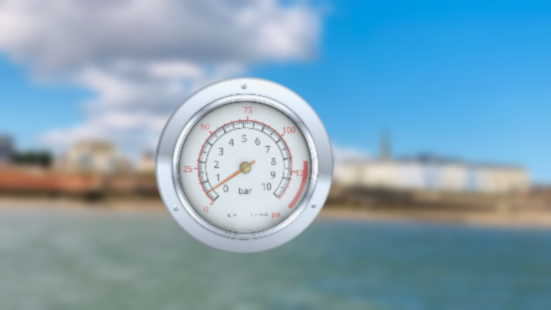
**0.5** bar
